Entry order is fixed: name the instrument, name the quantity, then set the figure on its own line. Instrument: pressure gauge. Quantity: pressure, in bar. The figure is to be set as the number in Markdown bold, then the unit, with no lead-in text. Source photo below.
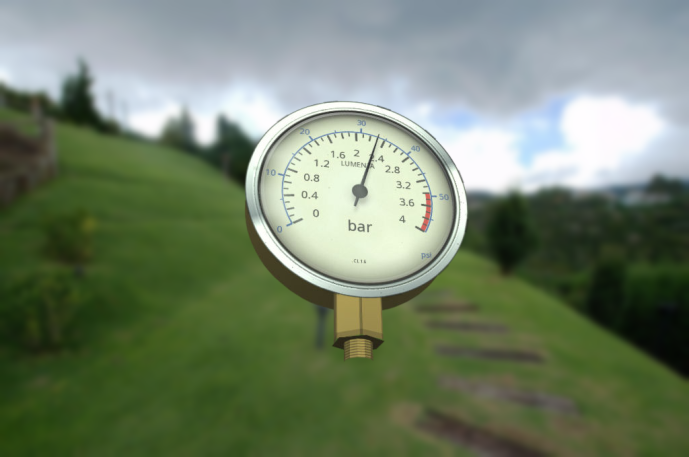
**2.3** bar
